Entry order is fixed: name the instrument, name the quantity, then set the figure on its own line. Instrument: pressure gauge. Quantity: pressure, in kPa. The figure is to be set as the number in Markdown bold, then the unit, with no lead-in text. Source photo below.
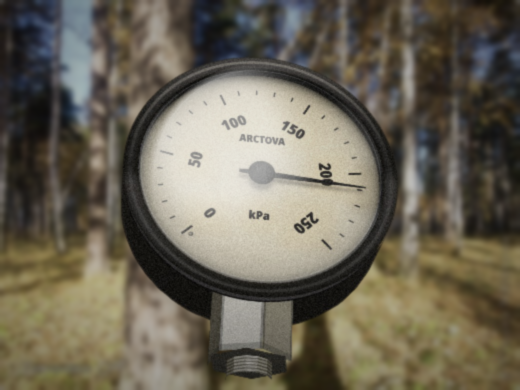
**210** kPa
